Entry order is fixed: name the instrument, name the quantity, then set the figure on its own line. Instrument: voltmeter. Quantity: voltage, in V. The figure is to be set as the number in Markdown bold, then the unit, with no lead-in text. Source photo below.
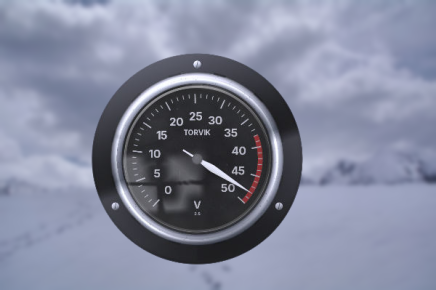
**48** V
